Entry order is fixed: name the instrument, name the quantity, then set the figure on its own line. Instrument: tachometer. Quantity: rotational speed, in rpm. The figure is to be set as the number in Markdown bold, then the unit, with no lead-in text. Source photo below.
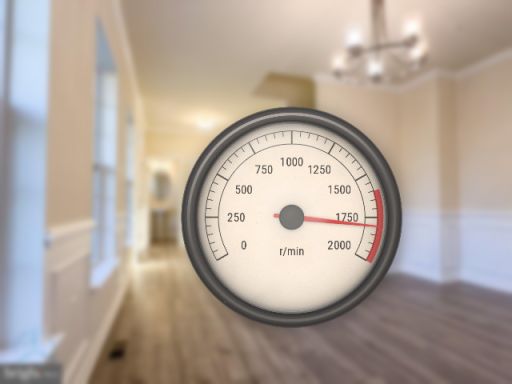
**1800** rpm
